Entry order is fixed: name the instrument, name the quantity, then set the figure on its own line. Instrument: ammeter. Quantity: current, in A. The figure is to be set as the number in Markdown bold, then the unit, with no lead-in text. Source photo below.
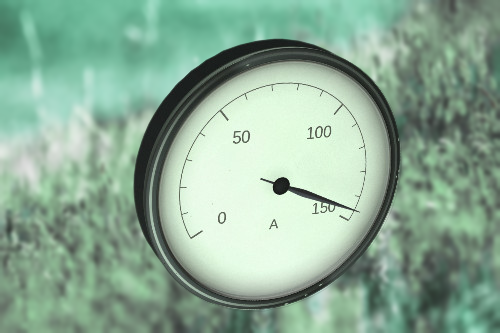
**145** A
